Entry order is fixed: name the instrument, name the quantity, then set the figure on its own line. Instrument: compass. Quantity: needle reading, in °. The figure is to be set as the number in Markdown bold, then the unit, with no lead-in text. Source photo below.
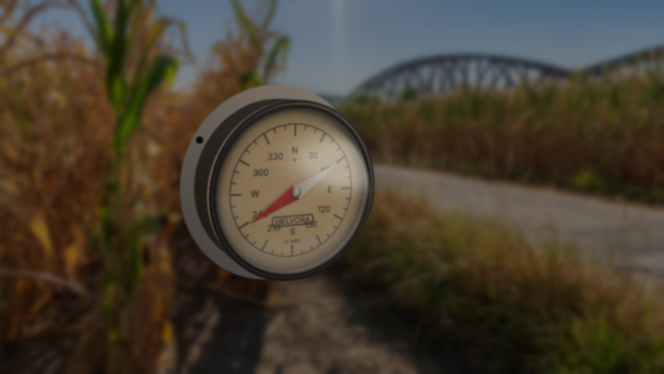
**240** °
